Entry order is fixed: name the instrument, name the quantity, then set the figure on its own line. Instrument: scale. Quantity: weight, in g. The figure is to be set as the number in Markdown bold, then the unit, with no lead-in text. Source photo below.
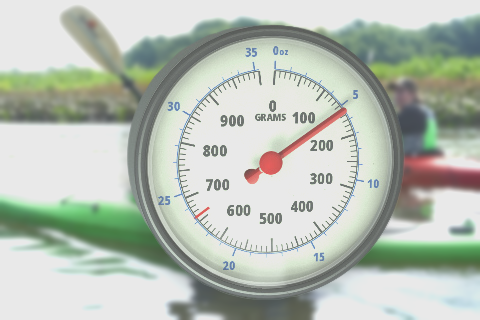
**150** g
